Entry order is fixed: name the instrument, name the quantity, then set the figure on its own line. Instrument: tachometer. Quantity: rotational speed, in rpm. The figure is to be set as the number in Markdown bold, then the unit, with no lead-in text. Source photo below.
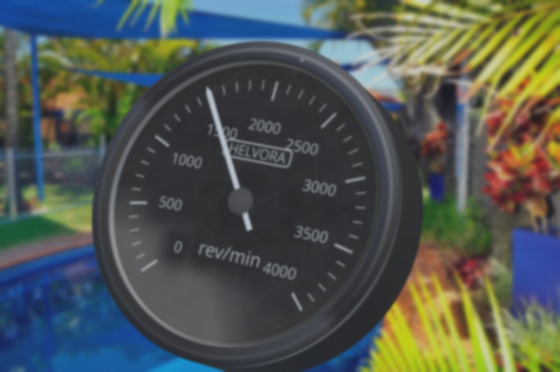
**1500** rpm
